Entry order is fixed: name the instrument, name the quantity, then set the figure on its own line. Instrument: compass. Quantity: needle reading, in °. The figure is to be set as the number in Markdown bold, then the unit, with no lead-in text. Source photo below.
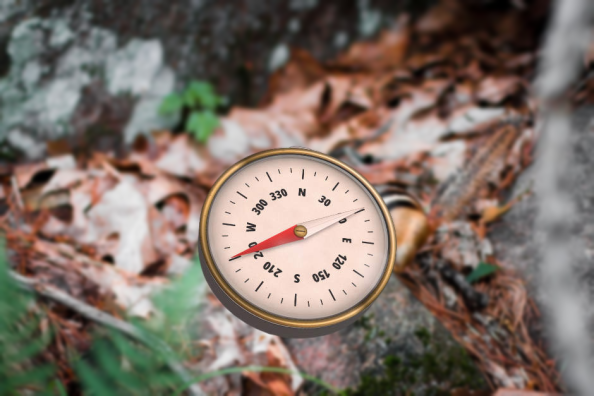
**240** °
